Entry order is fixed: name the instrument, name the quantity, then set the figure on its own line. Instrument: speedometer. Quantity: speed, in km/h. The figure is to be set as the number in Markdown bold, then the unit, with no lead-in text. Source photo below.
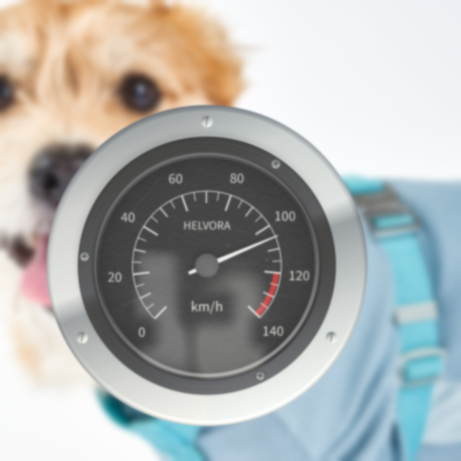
**105** km/h
